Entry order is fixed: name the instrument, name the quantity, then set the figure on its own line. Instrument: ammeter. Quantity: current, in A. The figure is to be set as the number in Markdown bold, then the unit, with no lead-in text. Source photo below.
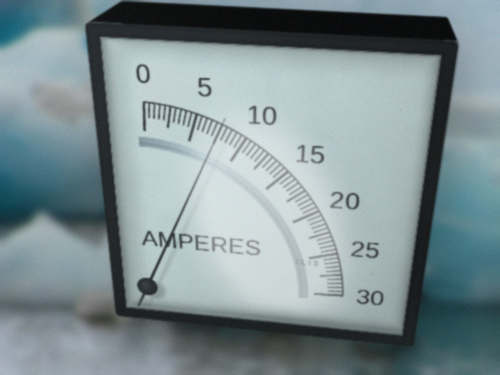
**7.5** A
